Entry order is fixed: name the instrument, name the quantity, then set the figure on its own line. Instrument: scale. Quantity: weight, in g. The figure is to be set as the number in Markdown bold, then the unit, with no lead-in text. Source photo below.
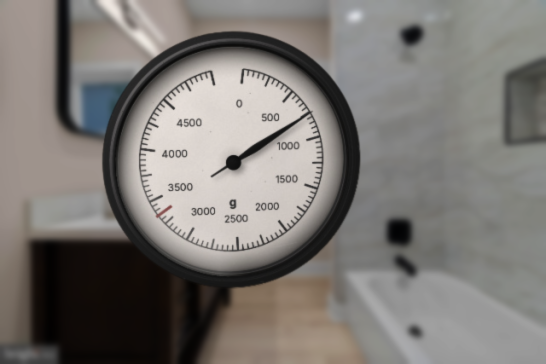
**750** g
